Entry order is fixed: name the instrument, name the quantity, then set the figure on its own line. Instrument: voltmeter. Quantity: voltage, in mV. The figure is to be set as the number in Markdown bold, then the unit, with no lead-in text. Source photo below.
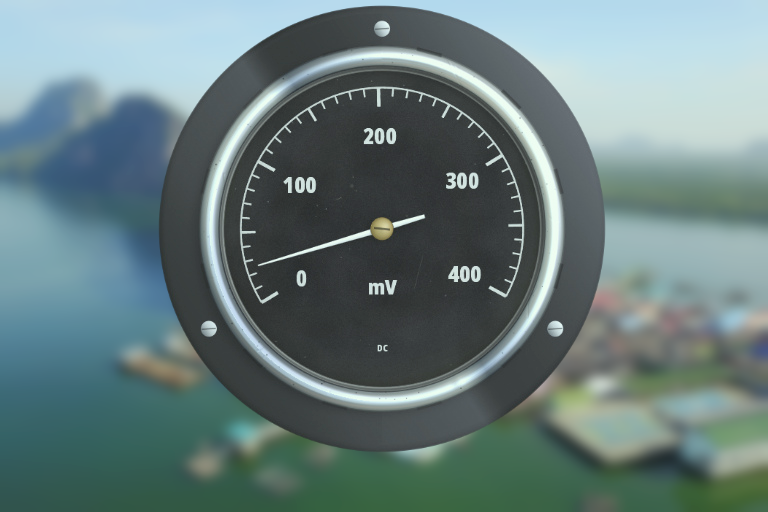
**25** mV
